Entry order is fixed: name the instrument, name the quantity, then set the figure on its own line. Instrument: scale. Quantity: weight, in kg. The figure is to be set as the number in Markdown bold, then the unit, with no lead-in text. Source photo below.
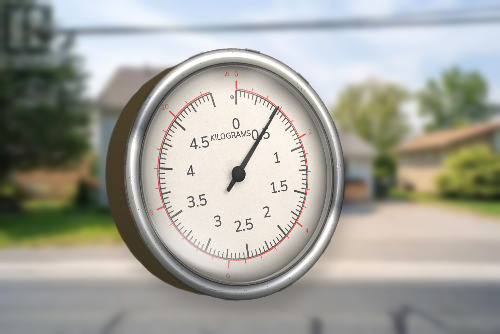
**0.5** kg
